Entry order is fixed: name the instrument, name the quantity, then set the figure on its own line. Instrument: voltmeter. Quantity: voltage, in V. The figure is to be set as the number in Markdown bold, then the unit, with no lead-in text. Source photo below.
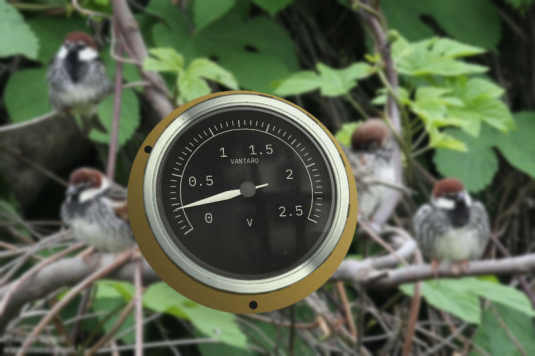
**0.2** V
